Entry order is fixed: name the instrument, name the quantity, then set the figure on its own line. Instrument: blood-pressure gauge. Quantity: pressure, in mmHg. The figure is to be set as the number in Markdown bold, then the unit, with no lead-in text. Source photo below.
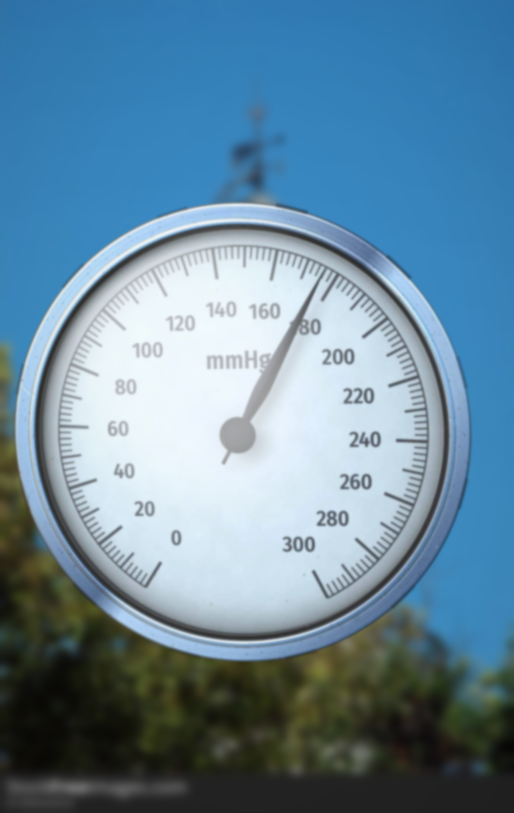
**176** mmHg
